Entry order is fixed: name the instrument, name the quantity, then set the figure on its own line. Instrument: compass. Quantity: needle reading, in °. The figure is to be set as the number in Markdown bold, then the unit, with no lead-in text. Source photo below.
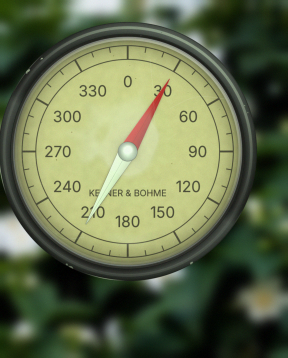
**30** °
